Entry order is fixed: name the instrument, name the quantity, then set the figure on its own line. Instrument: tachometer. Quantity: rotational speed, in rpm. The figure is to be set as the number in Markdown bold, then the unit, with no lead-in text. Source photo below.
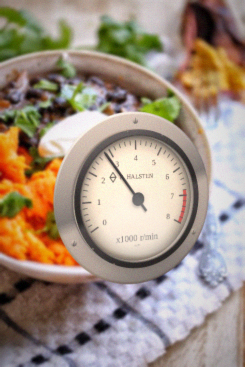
**2800** rpm
